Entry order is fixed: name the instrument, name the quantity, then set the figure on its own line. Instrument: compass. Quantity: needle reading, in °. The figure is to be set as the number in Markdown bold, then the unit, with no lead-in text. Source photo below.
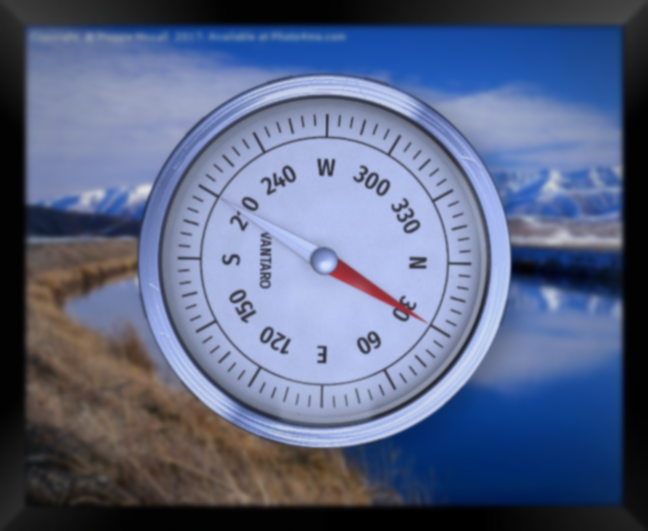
**30** °
